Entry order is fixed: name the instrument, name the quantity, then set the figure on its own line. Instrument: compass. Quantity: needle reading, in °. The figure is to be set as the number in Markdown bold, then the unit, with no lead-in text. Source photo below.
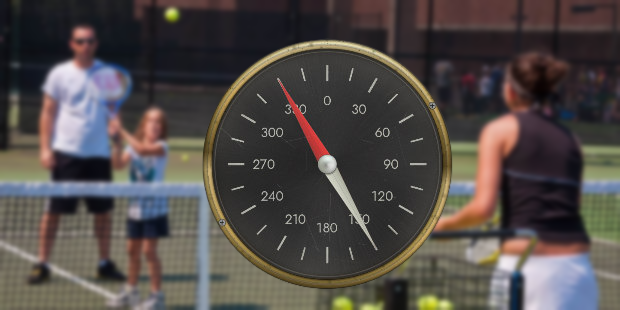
**330** °
